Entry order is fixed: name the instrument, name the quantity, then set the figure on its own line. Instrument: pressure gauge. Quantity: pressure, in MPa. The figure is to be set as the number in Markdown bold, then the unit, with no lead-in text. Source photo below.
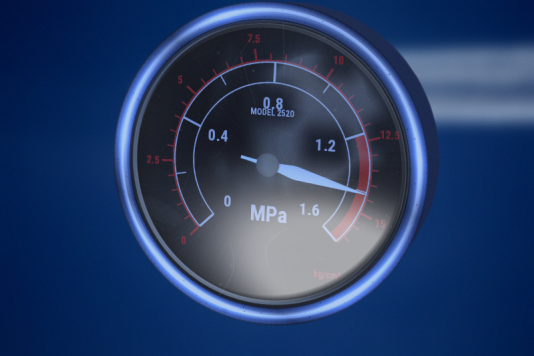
**1.4** MPa
